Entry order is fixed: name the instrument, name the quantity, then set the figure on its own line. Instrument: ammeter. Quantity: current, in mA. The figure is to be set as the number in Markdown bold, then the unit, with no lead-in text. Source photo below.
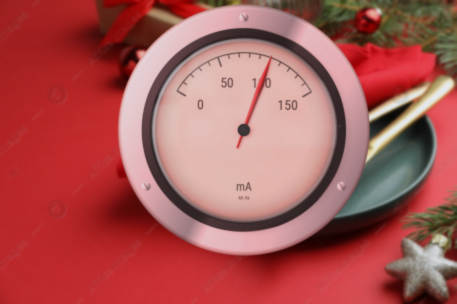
**100** mA
